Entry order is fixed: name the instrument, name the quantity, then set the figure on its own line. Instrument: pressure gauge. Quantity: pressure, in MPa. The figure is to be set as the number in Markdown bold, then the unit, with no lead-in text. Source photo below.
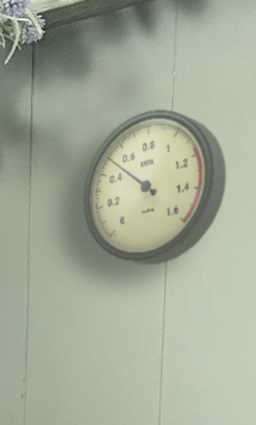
**0.5** MPa
